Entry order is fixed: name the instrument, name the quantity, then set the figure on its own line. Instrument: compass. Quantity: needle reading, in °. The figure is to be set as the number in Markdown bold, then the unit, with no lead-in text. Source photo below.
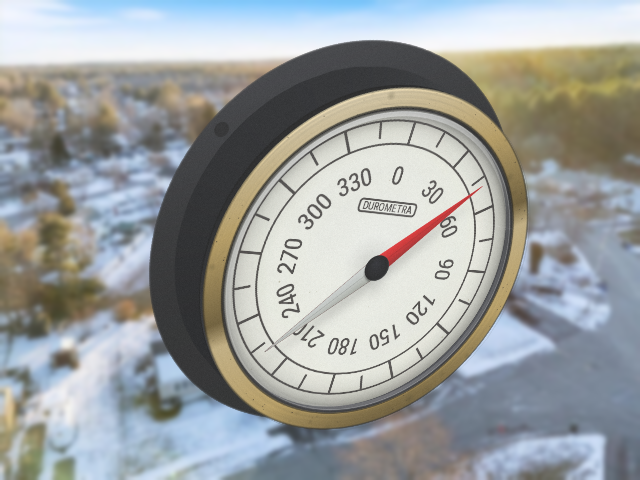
**45** °
